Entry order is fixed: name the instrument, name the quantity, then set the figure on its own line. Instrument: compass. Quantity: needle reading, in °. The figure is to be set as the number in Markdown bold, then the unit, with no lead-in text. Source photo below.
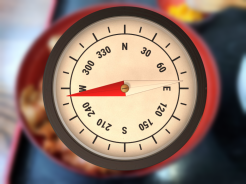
**262.5** °
